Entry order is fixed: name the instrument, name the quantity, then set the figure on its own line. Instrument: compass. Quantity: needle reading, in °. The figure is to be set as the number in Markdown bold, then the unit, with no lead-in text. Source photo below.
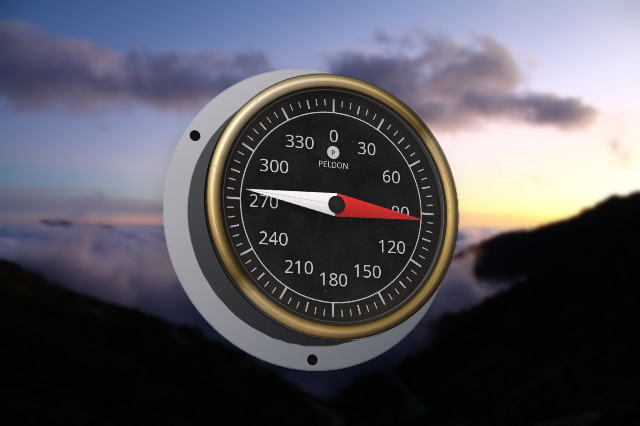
**95** °
